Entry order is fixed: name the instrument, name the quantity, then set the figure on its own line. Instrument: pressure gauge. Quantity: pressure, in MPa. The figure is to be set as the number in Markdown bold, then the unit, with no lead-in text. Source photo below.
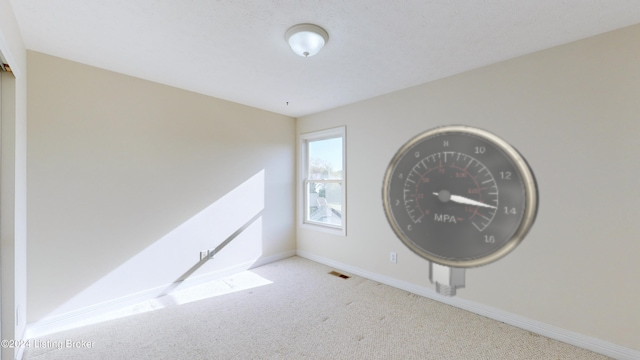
**14** MPa
